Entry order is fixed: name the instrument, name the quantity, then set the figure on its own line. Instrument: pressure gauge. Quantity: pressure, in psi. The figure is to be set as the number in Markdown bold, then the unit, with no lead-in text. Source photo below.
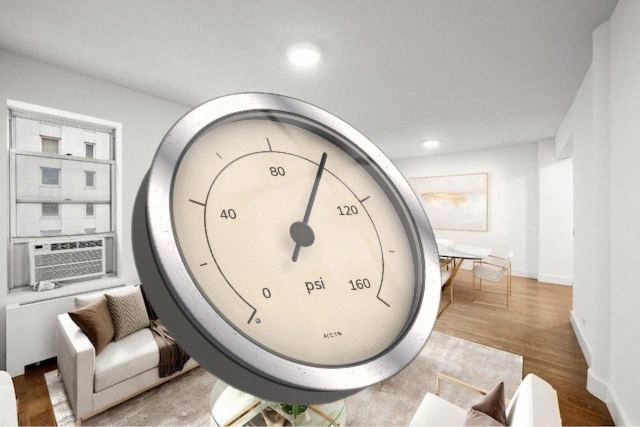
**100** psi
